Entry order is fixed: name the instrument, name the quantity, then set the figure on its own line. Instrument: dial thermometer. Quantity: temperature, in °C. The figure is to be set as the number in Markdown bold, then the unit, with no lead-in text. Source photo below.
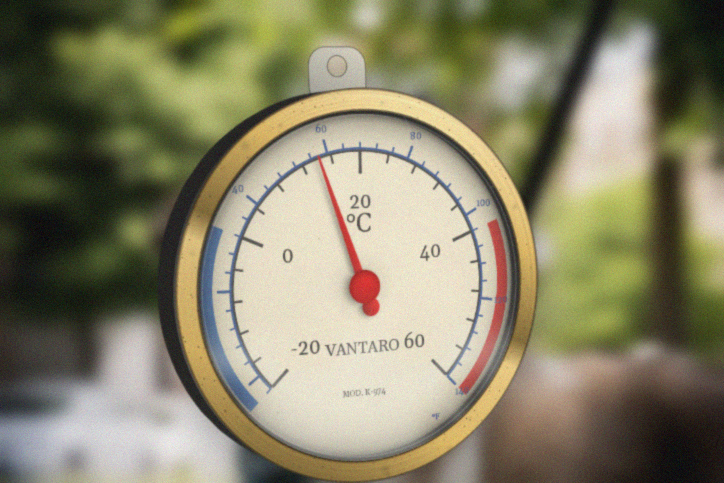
**14** °C
